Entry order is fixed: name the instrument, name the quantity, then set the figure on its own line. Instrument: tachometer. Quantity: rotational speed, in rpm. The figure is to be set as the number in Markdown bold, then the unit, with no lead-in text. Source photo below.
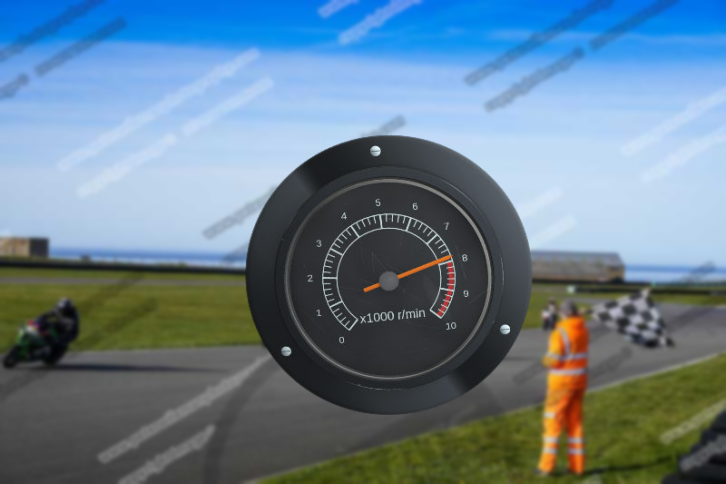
**7800** rpm
